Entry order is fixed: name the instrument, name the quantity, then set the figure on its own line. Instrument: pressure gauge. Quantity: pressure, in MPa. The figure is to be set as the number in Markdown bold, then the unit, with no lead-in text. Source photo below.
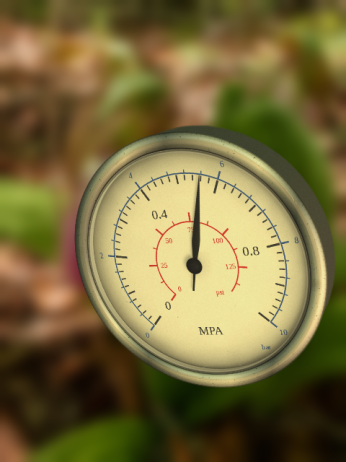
**0.56** MPa
